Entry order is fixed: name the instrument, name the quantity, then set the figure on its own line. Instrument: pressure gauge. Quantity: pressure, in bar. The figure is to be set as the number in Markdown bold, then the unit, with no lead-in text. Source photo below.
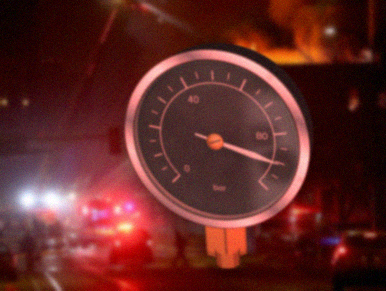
**90** bar
